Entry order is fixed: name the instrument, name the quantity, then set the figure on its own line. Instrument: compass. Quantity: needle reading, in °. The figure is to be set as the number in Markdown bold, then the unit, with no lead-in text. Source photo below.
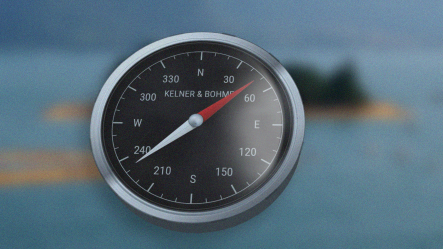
**50** °
